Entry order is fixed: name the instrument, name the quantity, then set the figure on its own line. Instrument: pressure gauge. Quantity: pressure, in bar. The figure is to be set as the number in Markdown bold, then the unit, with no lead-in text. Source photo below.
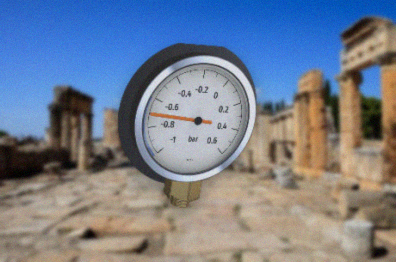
**-0.7** bar
